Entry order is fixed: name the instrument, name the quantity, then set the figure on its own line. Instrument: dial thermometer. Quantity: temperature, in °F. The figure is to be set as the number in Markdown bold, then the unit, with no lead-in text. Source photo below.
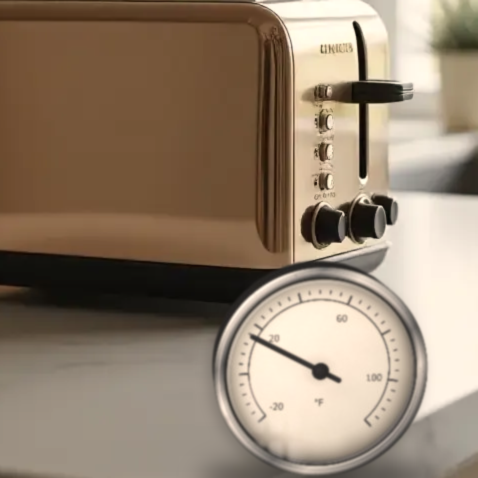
**16** °F
